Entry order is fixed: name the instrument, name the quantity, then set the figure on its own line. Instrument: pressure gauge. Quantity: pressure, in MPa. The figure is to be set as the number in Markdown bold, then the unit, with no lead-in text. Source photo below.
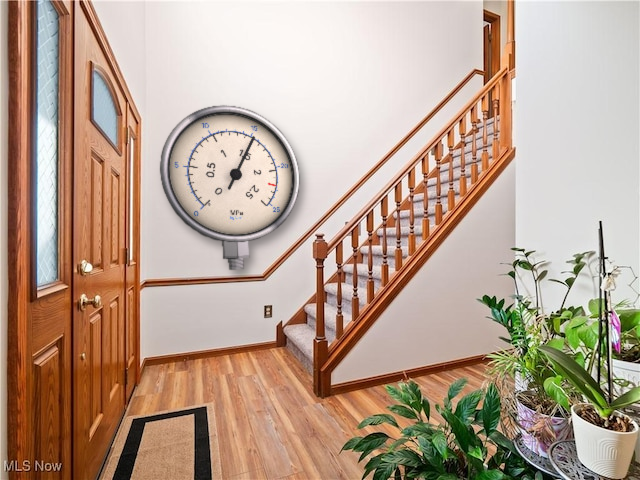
**1.5** MPa
